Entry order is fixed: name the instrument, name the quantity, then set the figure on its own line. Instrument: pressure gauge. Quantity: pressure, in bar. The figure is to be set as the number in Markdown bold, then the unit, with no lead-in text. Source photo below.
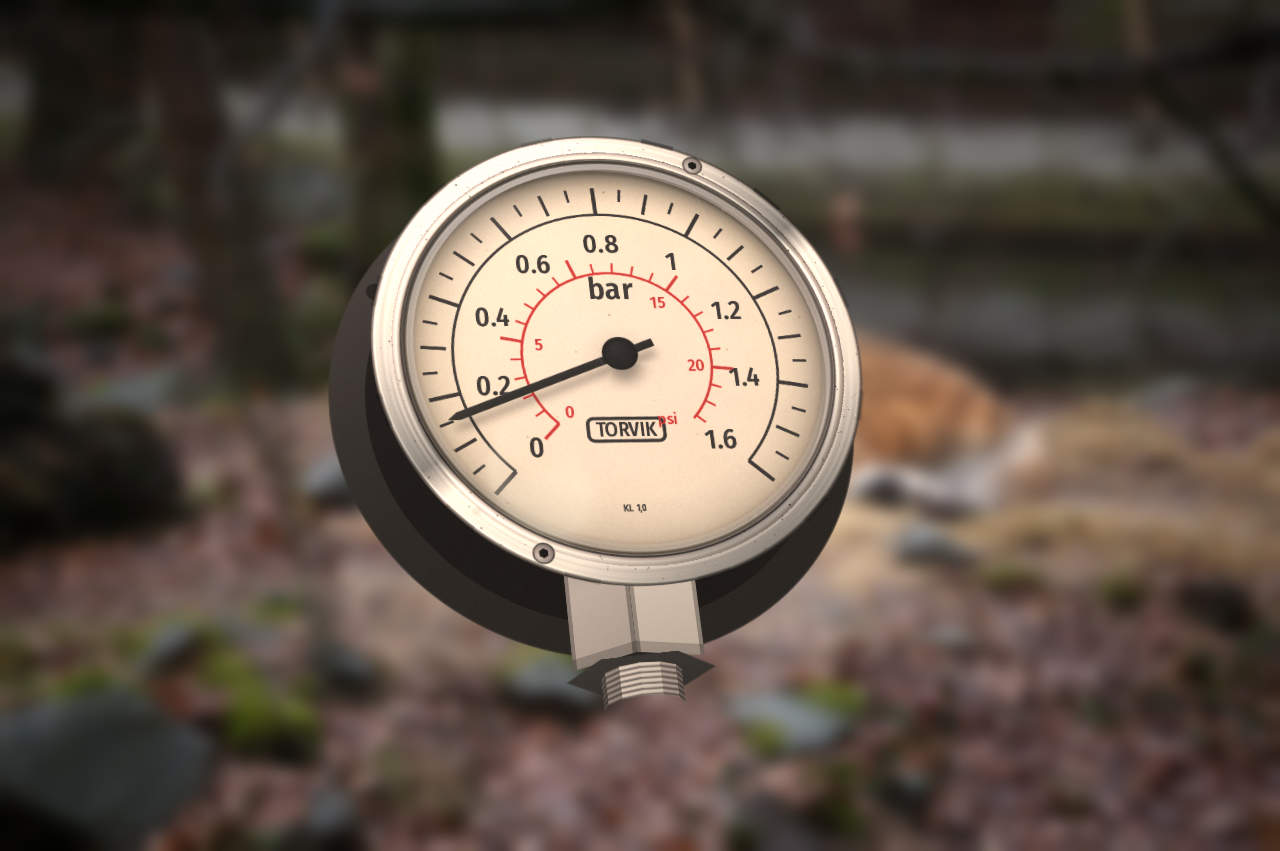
**0.15** bar
